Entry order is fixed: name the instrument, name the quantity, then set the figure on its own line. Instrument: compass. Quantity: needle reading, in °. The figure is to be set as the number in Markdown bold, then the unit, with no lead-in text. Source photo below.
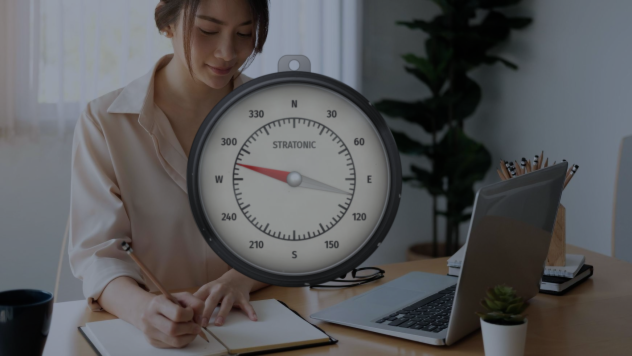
**285** °
